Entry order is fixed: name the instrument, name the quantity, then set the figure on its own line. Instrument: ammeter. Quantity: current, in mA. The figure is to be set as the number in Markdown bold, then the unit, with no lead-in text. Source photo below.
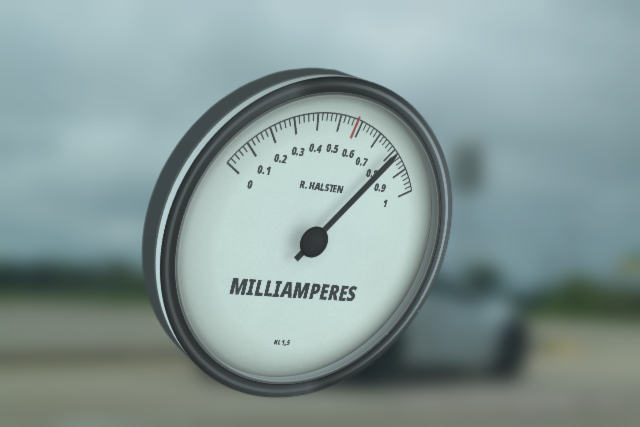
**0.8** mA
